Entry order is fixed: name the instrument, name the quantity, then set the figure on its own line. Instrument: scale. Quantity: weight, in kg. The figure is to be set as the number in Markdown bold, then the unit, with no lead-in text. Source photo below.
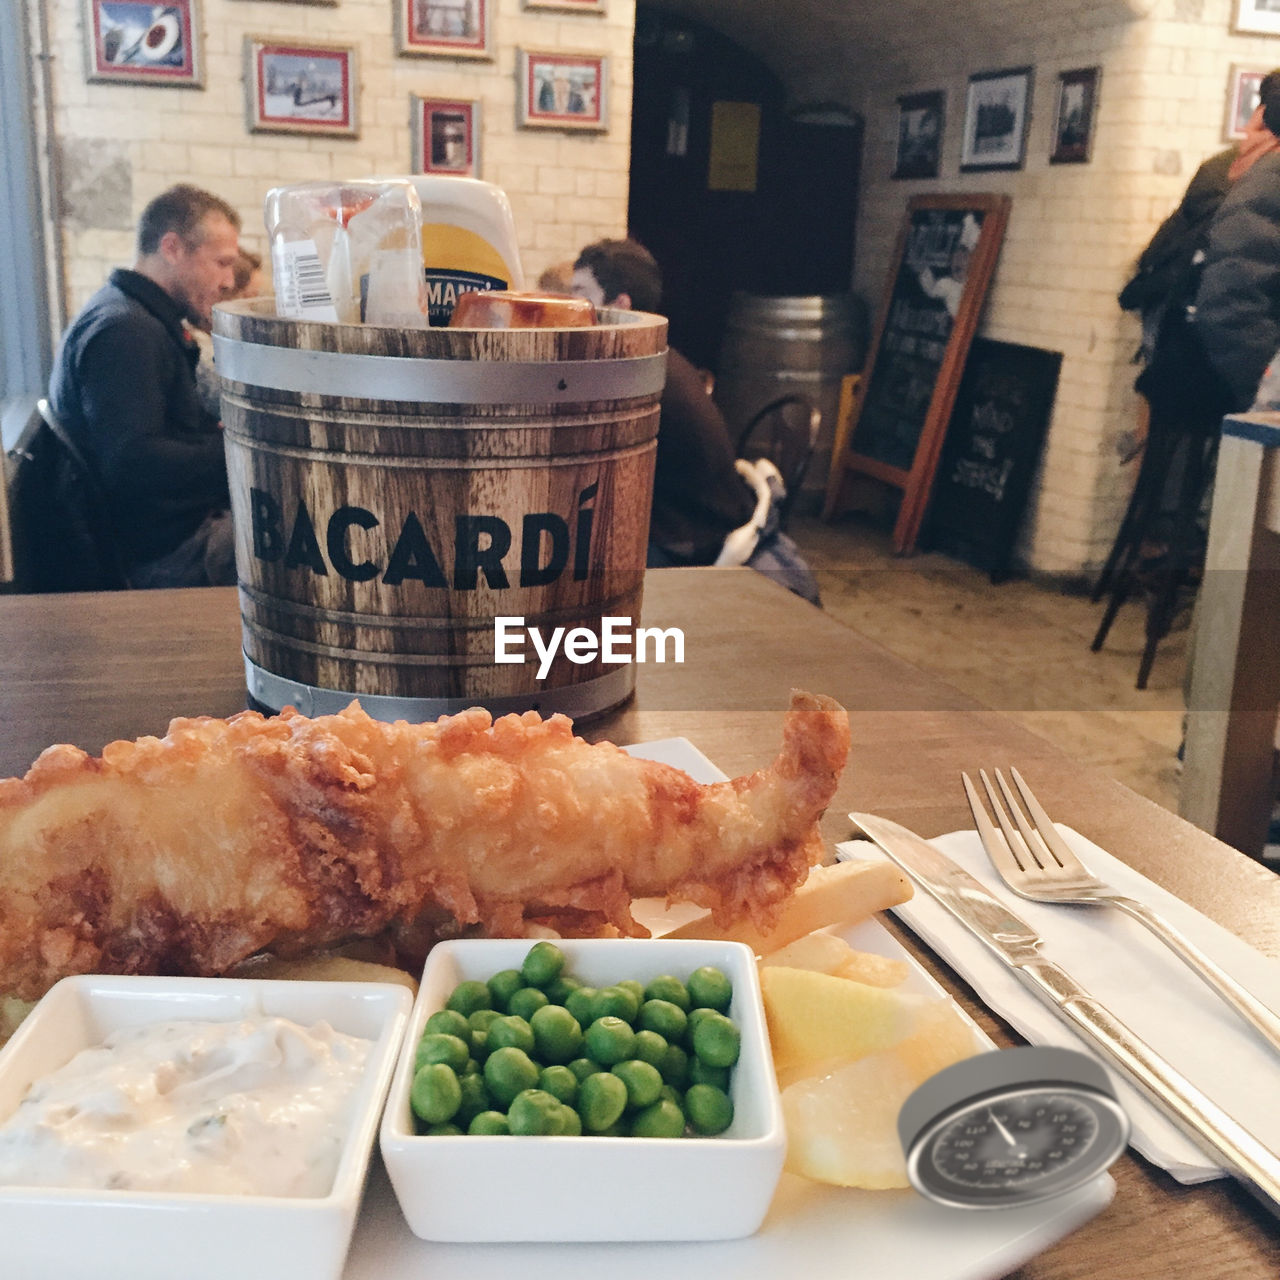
**120** kg
